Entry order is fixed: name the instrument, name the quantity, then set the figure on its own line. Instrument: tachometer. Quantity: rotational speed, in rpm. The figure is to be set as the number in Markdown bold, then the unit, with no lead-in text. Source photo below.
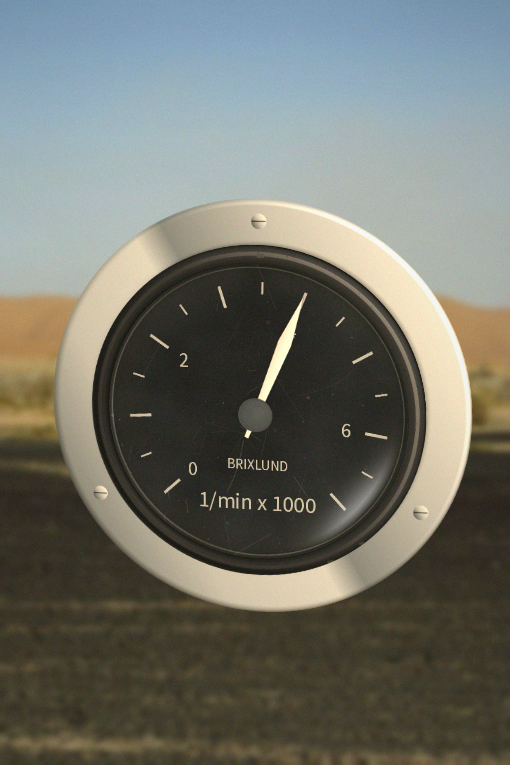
**4000** rpm
